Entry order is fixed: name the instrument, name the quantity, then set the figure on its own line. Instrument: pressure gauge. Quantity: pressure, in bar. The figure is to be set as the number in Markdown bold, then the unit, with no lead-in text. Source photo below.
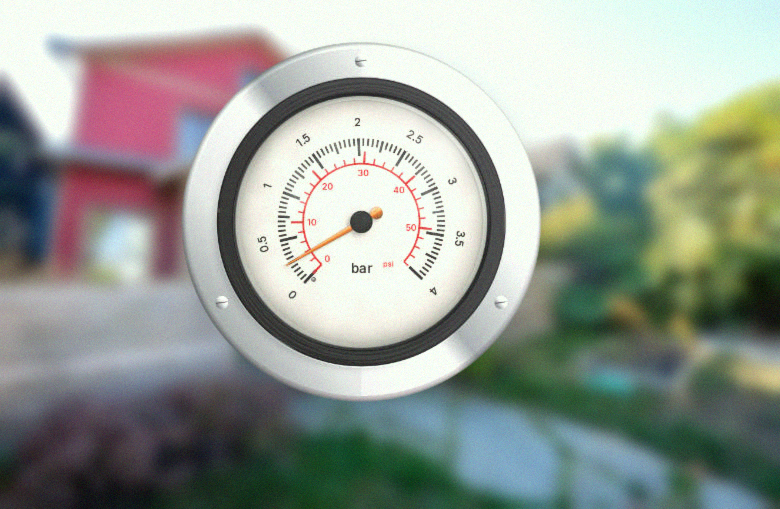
**0.25** bar
